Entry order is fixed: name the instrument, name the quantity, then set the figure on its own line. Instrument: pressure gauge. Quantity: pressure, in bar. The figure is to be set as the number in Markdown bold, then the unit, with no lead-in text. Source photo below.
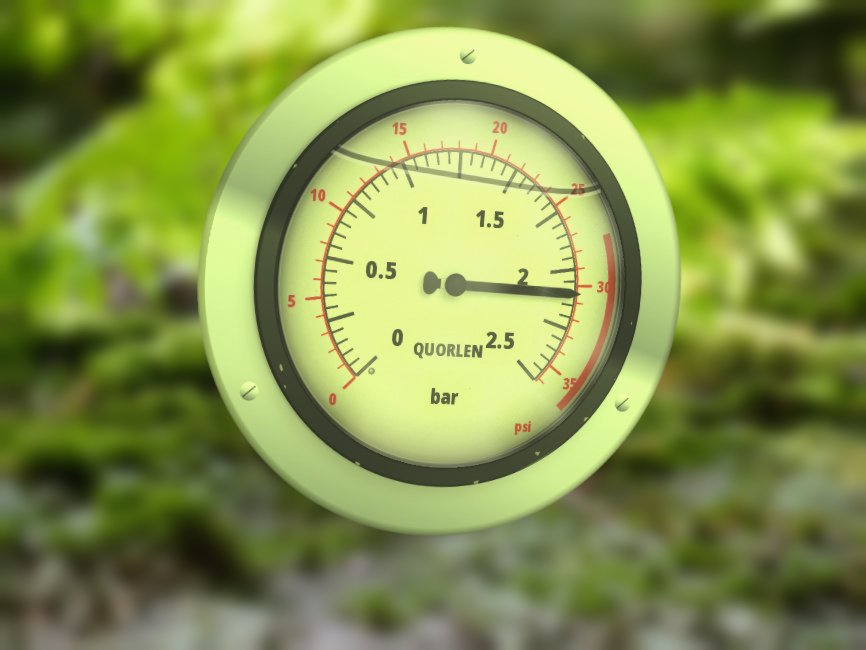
**2.1** bar
